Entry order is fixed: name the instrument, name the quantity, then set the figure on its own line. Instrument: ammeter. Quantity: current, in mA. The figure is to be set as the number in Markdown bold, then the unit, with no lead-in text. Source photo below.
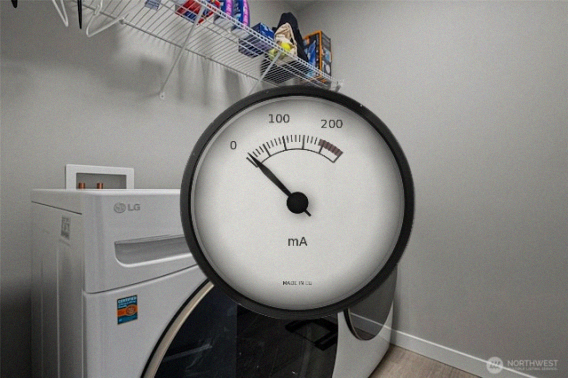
**10** mA
